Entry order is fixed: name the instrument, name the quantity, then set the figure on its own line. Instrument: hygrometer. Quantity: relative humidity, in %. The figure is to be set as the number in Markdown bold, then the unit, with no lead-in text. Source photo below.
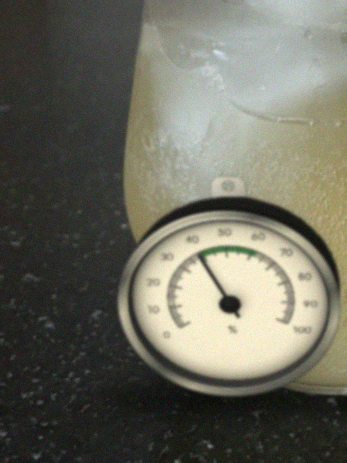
**40** %
